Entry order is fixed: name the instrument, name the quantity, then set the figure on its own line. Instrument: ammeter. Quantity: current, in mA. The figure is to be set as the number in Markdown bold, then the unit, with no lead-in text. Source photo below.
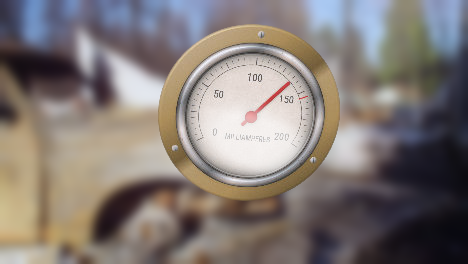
**135** mA
